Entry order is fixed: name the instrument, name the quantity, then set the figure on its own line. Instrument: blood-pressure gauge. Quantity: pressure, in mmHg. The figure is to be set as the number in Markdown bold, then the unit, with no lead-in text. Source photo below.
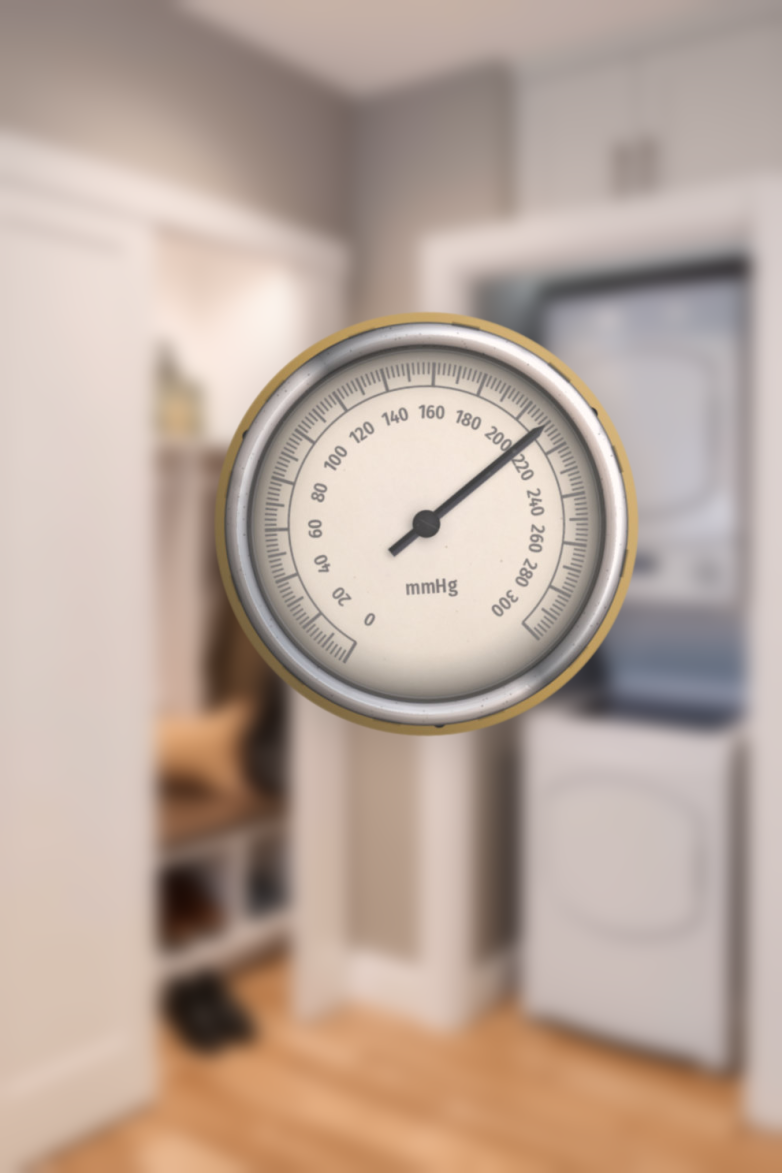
**210** mmHg
